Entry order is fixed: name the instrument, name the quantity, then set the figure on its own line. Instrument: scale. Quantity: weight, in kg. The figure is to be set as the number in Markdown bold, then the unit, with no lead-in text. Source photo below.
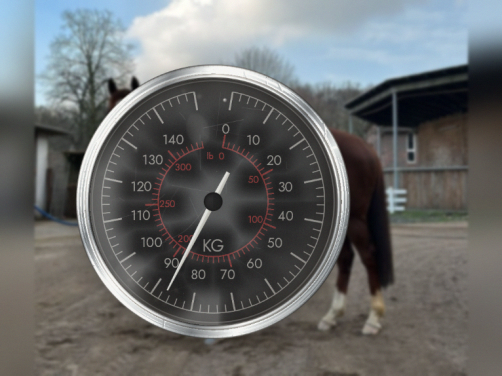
**87** kg
